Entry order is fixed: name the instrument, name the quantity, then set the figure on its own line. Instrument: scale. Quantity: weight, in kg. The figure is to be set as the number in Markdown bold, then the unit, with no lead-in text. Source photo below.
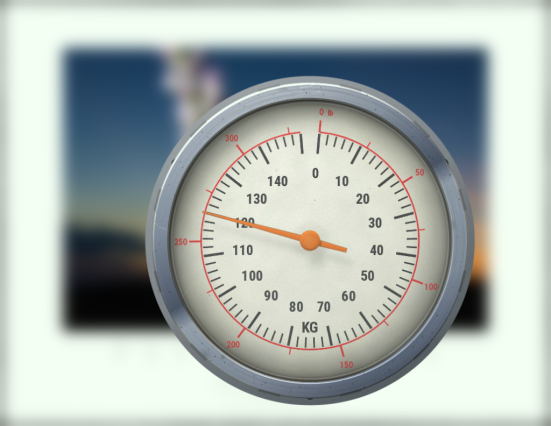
**120** kg
